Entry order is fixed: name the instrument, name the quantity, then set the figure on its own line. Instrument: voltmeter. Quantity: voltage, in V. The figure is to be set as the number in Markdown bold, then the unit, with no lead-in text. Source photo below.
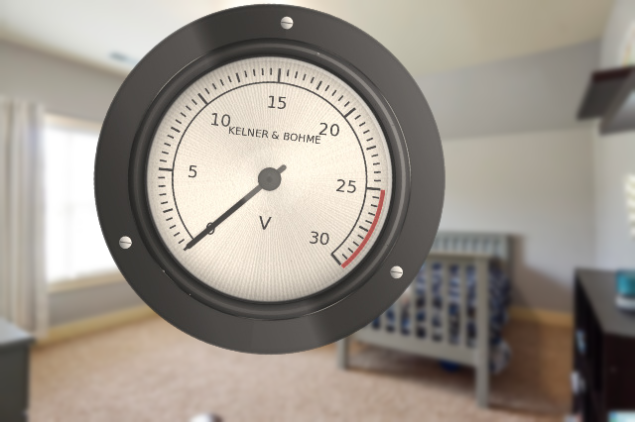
**0** V
